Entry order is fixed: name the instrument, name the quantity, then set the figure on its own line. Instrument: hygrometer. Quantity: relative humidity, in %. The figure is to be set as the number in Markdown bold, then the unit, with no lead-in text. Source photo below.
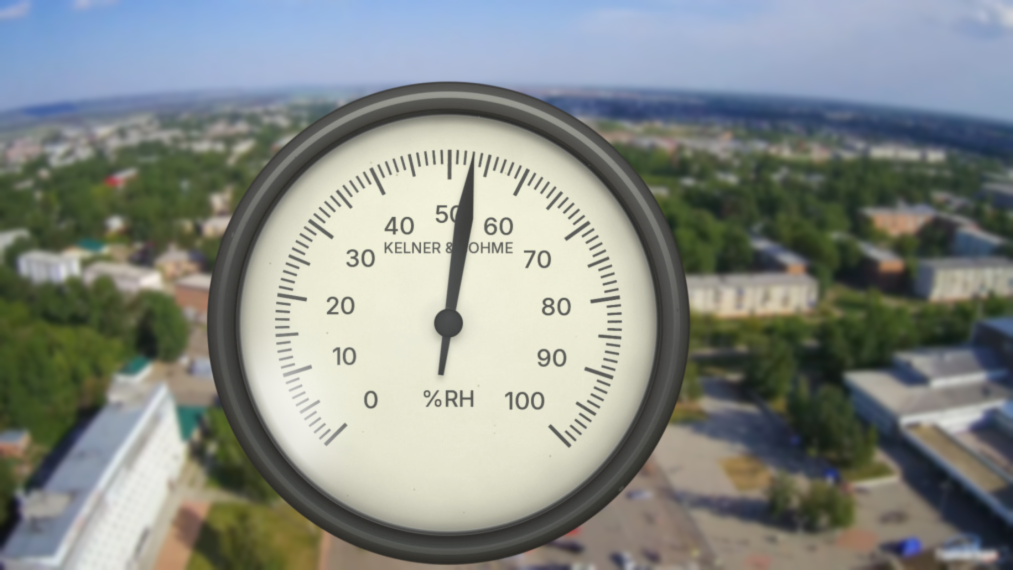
**53** %
